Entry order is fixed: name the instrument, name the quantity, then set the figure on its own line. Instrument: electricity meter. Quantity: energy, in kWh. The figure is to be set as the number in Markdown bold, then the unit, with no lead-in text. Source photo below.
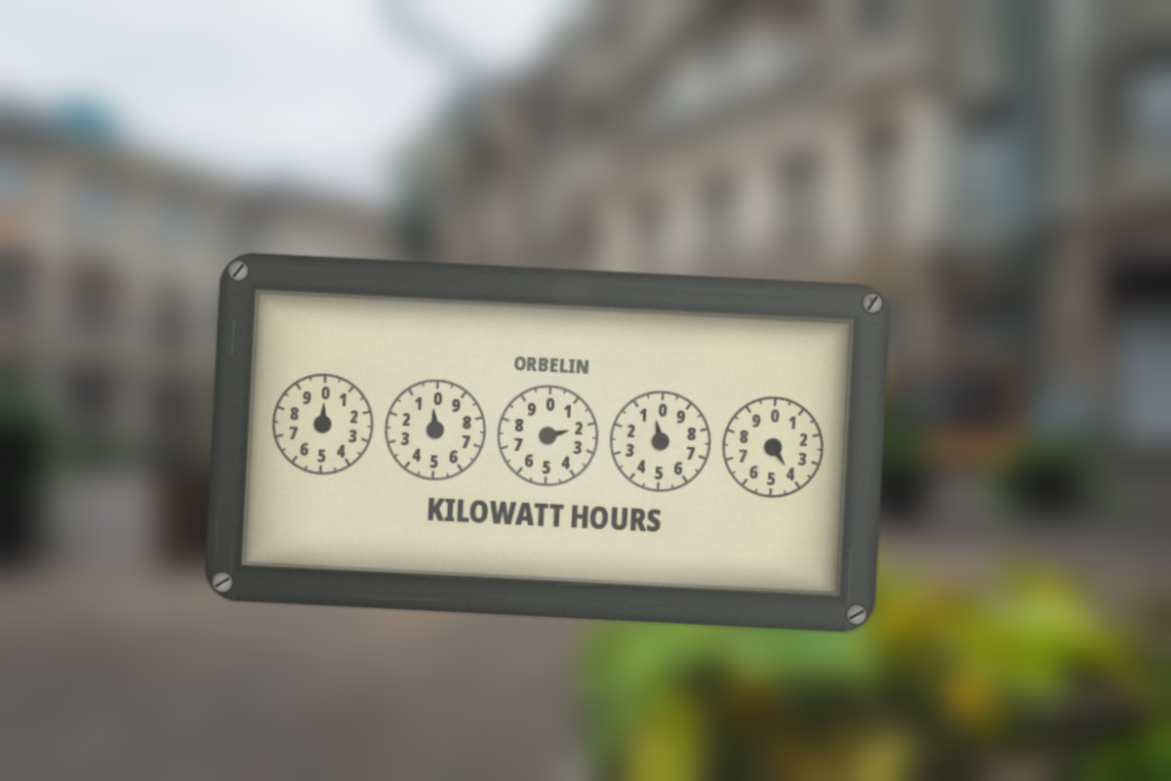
**204** kWh
